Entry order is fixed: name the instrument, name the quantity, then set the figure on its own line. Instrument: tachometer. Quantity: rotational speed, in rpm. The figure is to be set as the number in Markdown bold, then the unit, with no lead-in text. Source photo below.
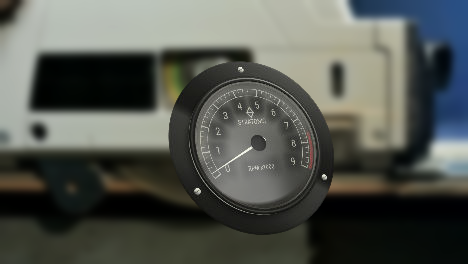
**200** rpm
